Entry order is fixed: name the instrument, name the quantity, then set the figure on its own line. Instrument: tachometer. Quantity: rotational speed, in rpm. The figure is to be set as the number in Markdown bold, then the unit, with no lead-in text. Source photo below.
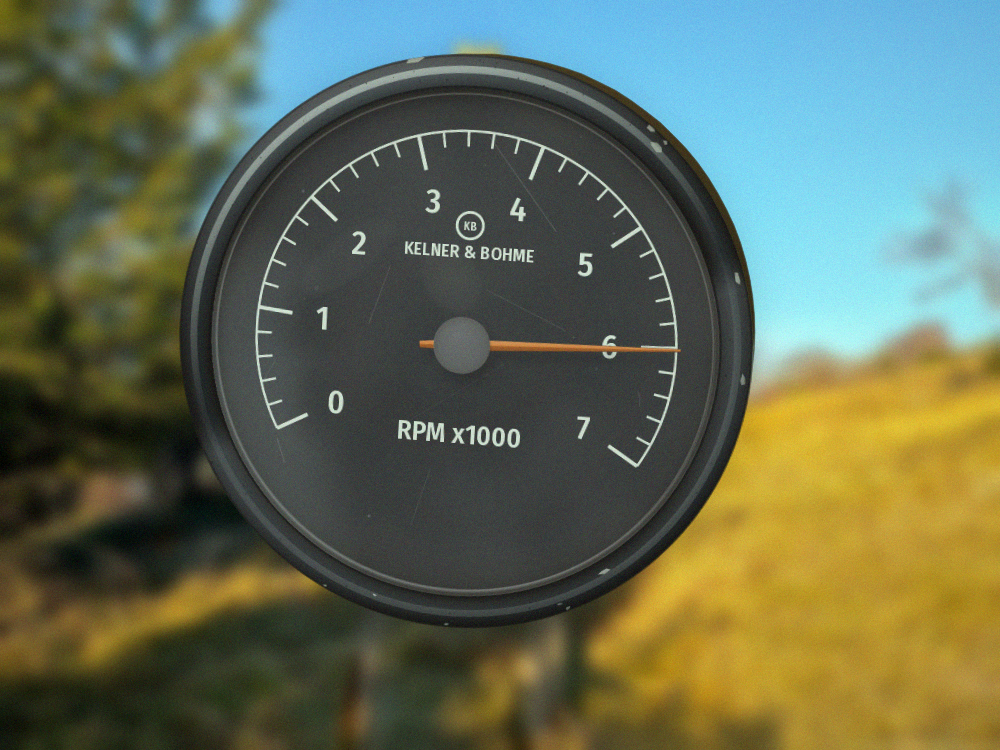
**6000** rpm
